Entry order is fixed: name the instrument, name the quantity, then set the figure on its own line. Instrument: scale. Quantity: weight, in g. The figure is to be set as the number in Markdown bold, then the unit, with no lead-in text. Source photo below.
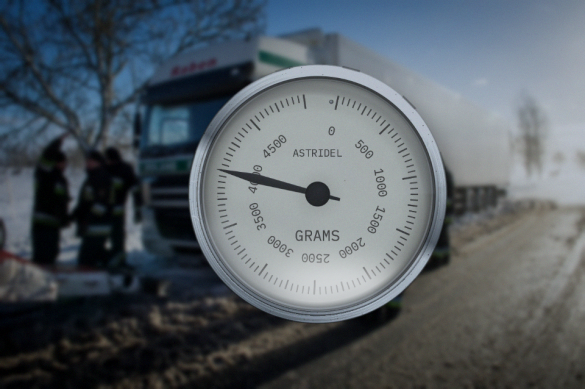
**4000** g
